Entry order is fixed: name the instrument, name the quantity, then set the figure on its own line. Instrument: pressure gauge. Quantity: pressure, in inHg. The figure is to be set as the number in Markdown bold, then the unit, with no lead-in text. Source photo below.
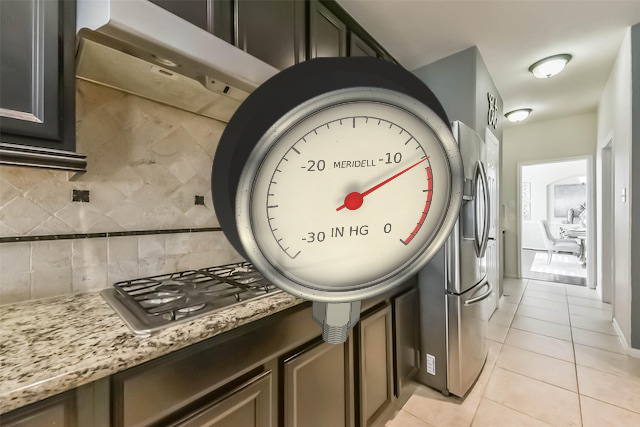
**-8** inHg
